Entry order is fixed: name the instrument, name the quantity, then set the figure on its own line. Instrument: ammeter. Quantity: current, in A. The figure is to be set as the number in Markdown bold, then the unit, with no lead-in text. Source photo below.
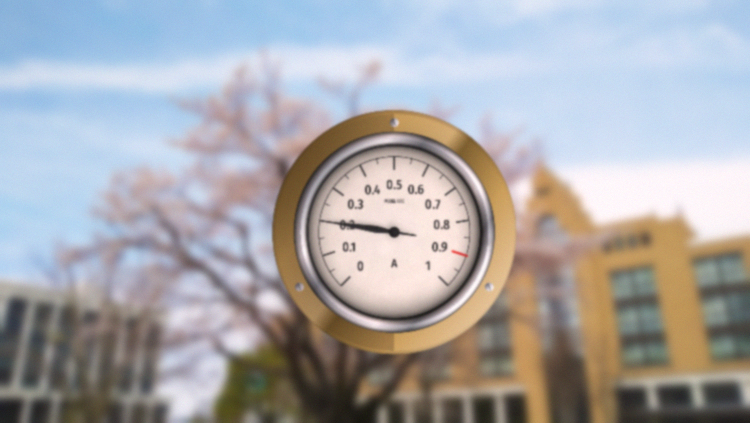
**0.2** A
